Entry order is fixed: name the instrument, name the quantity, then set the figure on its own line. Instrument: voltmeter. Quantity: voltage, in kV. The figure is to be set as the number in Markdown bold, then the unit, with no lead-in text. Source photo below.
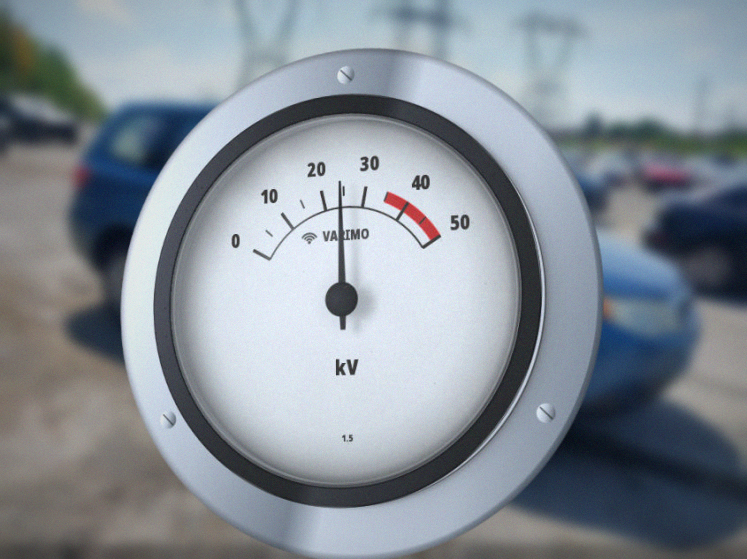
**25** kV
